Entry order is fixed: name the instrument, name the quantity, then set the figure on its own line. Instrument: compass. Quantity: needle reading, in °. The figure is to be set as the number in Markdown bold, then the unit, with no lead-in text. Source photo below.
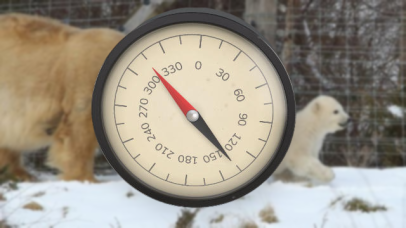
**315** °
